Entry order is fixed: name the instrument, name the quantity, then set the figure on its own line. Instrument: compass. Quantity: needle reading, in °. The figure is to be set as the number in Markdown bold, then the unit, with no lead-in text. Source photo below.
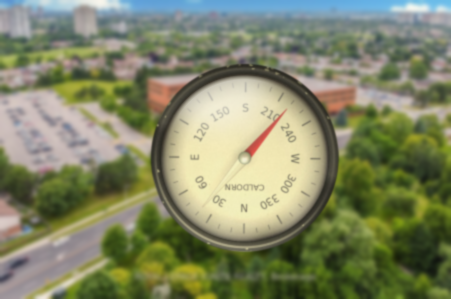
**220** °
